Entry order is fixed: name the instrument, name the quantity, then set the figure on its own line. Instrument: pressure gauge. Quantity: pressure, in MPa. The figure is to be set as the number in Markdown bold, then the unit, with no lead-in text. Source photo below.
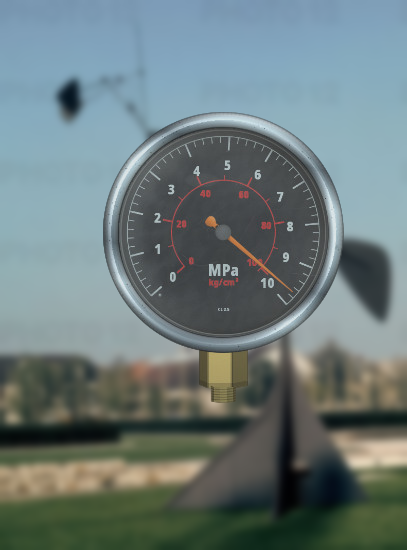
**9.7** MPa
